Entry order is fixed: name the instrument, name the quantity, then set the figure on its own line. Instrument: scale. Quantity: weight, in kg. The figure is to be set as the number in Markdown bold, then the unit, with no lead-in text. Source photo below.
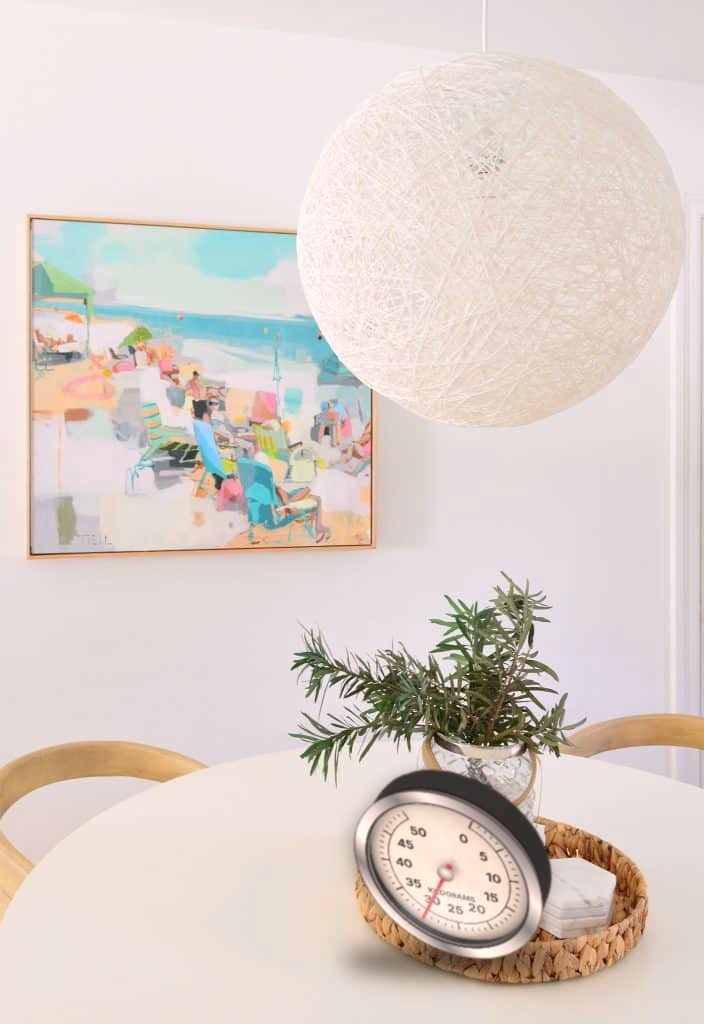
**30** kg
